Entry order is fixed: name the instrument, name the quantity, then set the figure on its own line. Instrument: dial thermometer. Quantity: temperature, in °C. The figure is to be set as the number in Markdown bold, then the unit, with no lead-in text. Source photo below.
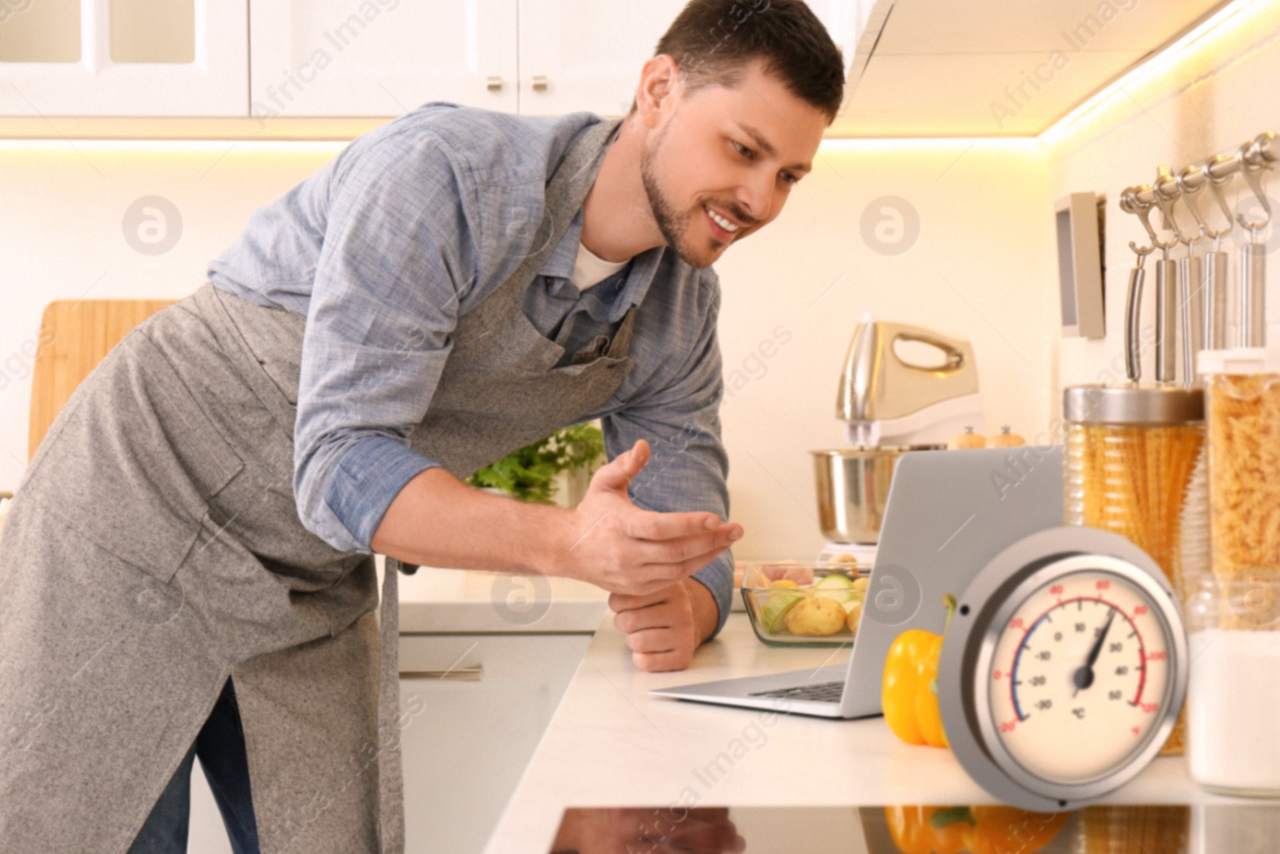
**20** °C
